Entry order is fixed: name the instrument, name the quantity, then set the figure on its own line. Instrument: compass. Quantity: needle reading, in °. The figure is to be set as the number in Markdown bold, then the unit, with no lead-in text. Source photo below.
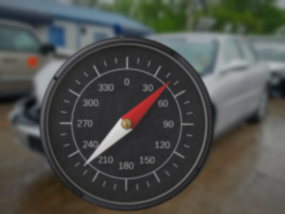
**45** °
